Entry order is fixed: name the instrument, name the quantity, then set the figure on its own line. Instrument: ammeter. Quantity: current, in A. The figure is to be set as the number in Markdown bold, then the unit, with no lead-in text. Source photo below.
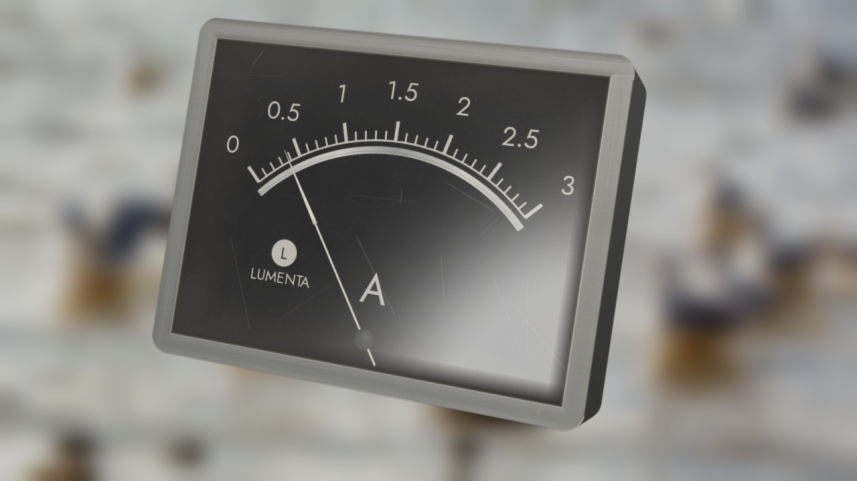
**0.4** A
